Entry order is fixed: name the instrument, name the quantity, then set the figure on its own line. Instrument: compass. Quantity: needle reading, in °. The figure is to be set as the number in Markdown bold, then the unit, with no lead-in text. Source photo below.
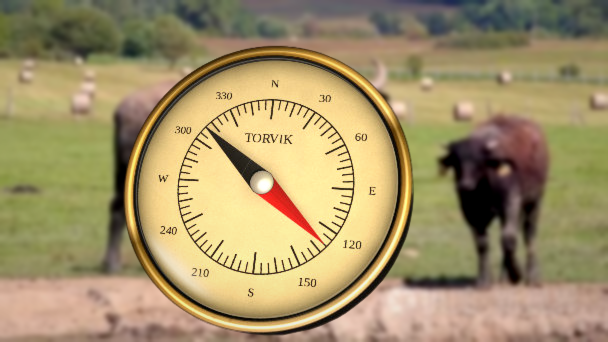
**130** °
